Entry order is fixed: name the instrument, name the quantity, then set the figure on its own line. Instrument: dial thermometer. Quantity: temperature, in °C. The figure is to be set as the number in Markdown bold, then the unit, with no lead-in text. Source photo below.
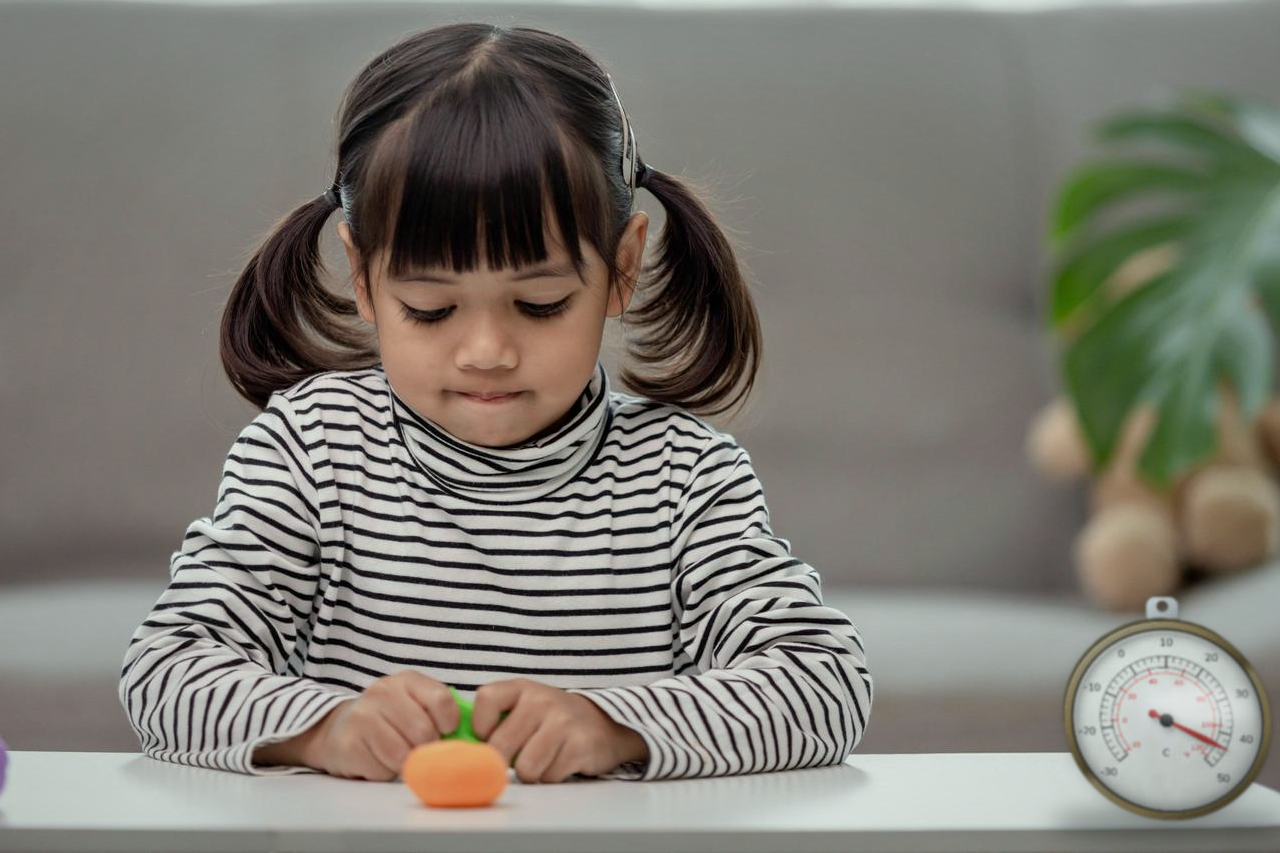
**44** °C
